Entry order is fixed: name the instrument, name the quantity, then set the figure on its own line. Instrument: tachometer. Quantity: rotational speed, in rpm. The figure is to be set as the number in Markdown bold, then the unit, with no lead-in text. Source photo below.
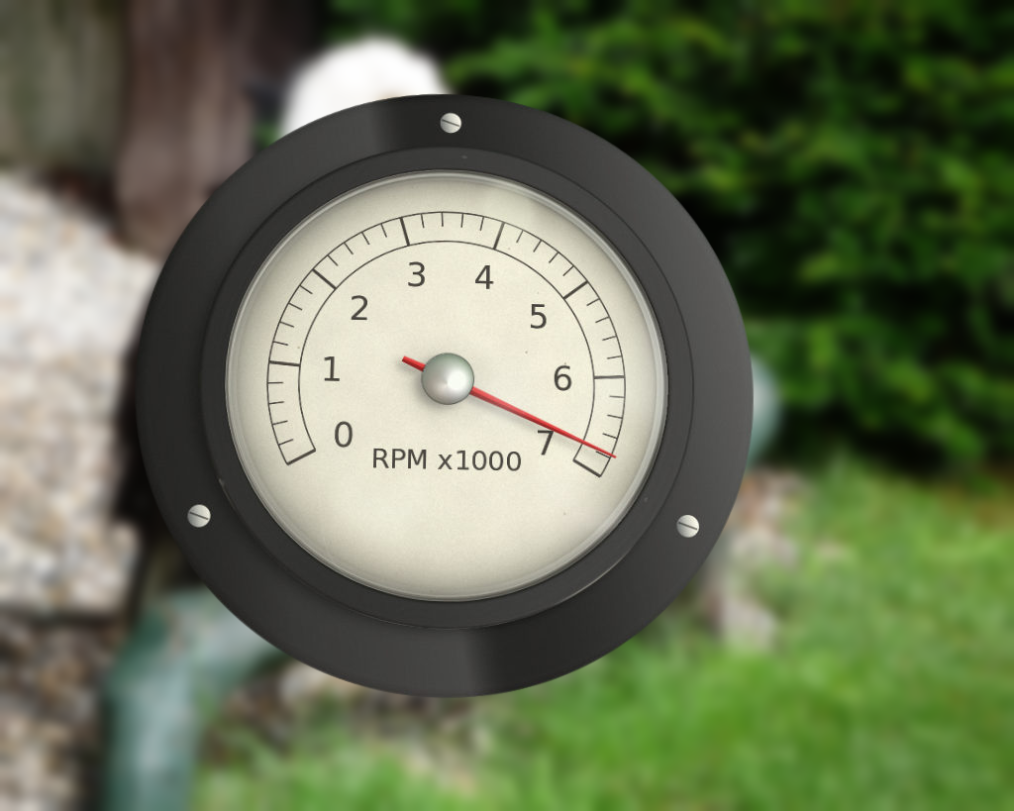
**6800** rpm
